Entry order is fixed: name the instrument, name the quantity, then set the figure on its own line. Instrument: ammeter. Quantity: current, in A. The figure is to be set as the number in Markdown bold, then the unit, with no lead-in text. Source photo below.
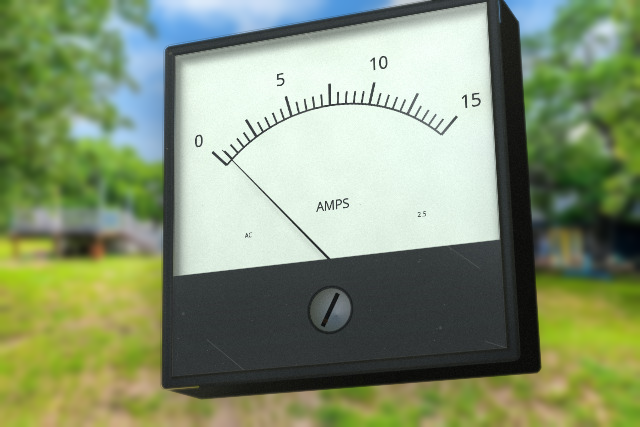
**0.5** A
